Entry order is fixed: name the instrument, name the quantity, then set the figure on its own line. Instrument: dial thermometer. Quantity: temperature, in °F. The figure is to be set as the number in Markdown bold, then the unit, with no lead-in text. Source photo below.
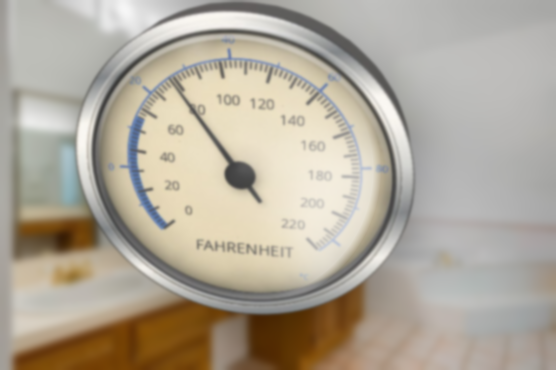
**80** °F
